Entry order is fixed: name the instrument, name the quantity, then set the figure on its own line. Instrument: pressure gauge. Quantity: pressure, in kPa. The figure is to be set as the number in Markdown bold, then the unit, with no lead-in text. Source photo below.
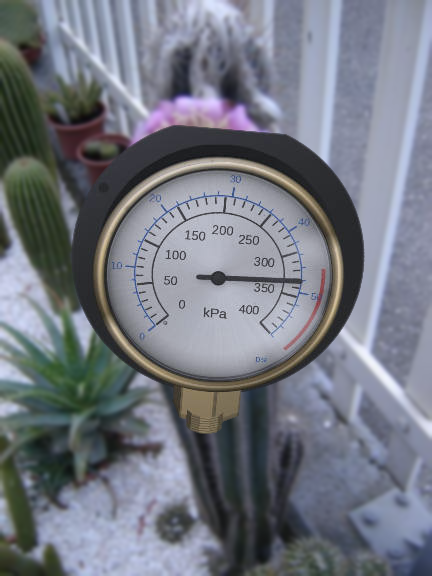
**330** kPa
